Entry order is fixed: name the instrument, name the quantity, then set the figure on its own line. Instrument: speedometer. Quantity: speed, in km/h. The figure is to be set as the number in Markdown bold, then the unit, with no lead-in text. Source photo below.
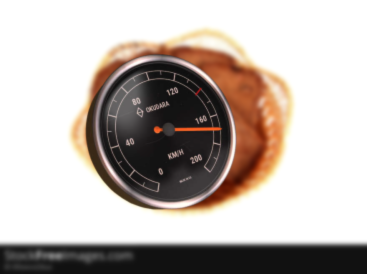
**170** km/h
